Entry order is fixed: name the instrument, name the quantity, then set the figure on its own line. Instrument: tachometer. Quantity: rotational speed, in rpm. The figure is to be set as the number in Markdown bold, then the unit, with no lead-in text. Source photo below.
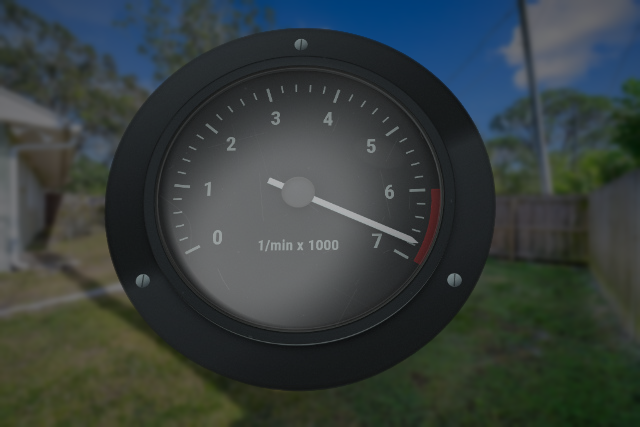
**6800** rpm
